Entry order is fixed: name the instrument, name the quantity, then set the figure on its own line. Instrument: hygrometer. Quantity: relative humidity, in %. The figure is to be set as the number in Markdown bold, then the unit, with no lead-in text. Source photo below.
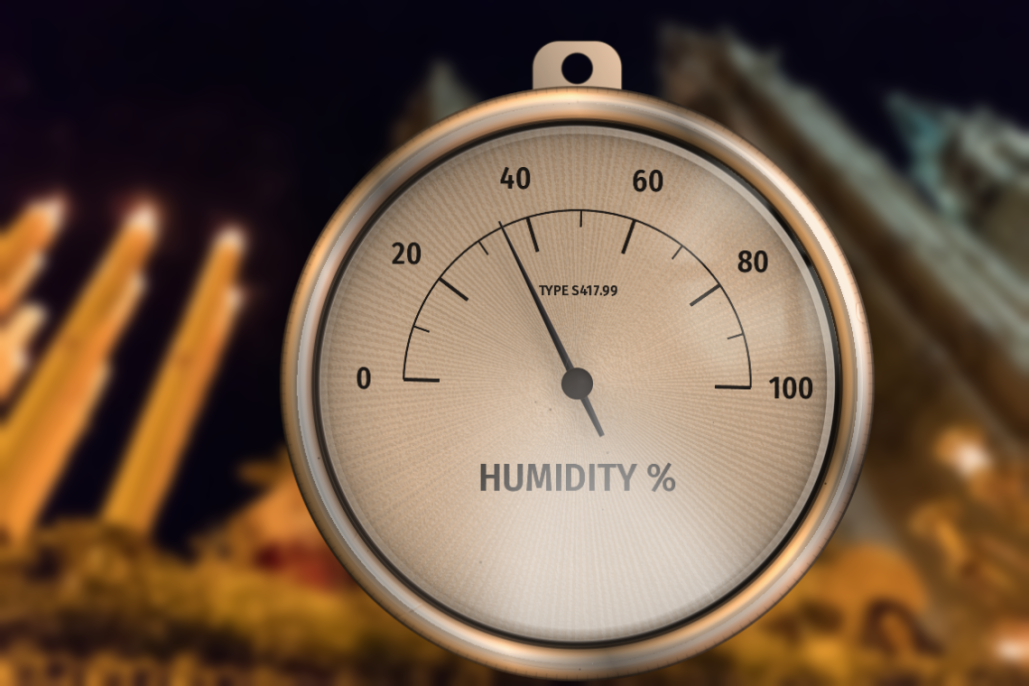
**35** %
